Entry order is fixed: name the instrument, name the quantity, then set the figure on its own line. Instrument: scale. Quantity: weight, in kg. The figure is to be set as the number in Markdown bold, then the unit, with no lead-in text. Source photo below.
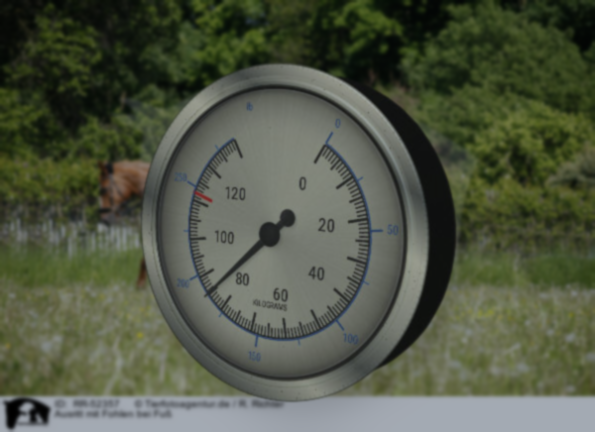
**85** kg
